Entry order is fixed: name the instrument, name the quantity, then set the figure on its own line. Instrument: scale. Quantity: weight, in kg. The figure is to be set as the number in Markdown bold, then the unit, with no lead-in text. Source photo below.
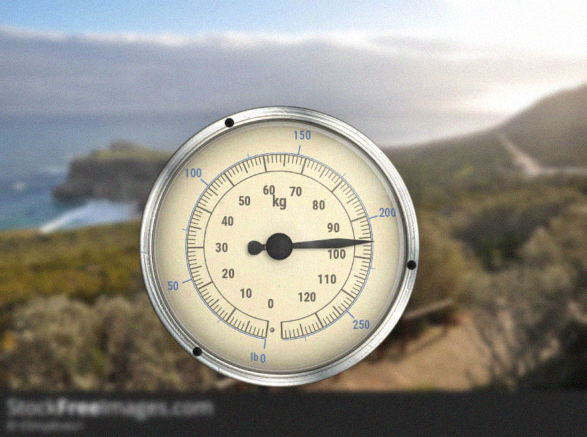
**96** kg
